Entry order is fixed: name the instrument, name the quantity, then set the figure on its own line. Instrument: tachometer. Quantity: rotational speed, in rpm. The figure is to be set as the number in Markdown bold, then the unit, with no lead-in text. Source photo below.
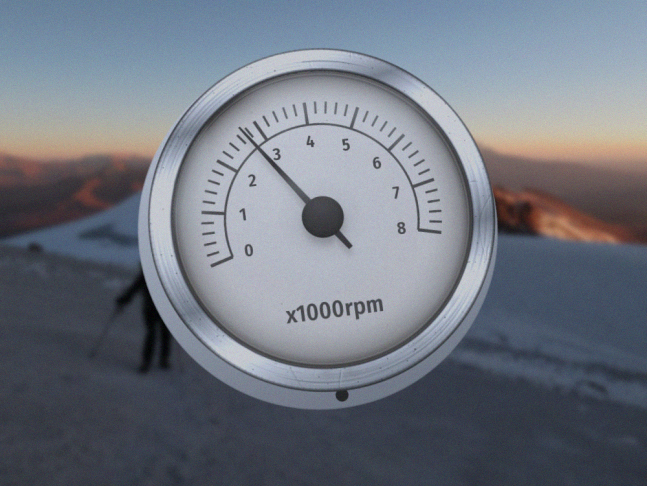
**2700** rpm
